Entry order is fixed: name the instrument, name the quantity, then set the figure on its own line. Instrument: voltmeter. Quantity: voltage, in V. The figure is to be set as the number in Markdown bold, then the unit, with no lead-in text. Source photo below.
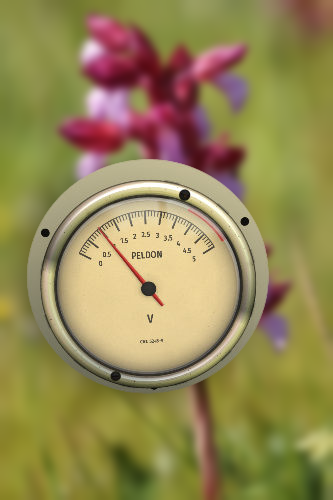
**1** V
